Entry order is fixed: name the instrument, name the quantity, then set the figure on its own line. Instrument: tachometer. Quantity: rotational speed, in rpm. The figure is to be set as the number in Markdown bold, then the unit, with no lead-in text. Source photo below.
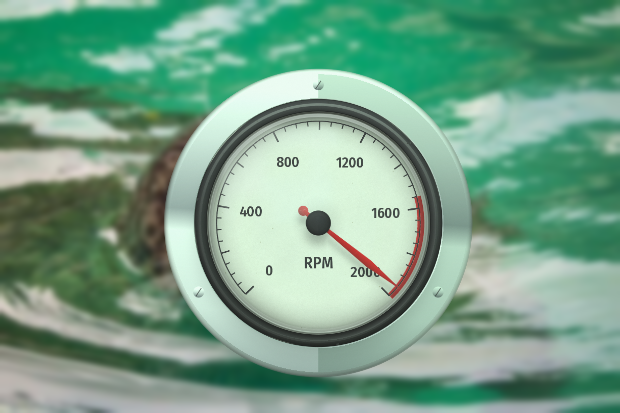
**1950** rpm
